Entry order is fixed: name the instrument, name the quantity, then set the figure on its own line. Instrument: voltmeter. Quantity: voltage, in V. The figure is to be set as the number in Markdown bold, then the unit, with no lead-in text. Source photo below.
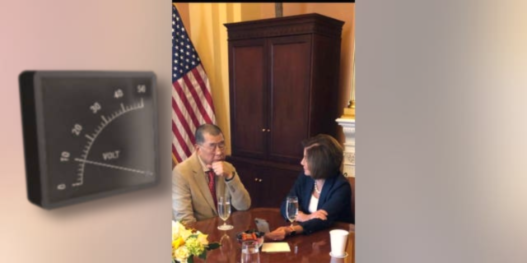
**10** V
